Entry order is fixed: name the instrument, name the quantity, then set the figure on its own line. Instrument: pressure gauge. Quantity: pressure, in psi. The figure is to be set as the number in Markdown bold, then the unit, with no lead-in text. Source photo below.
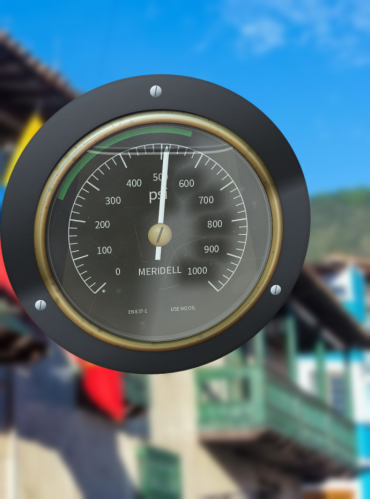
**510** psi
